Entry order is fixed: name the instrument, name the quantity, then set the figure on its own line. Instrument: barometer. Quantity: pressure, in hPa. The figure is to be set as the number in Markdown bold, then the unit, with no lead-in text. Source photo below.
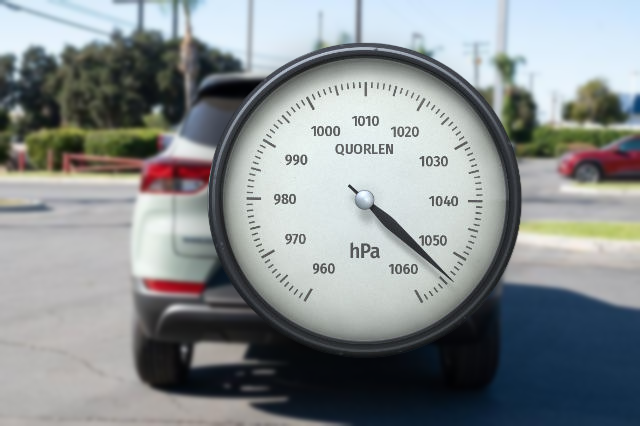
**1054** hPa
